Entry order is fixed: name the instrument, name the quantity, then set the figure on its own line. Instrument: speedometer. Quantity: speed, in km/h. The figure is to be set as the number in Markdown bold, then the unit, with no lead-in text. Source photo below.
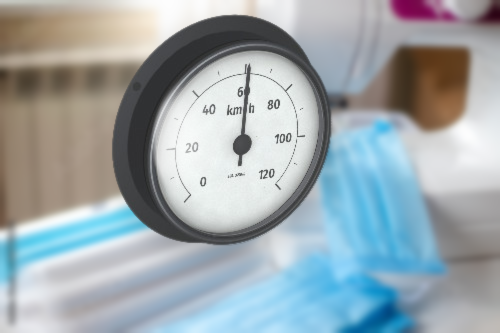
**60** km/h
